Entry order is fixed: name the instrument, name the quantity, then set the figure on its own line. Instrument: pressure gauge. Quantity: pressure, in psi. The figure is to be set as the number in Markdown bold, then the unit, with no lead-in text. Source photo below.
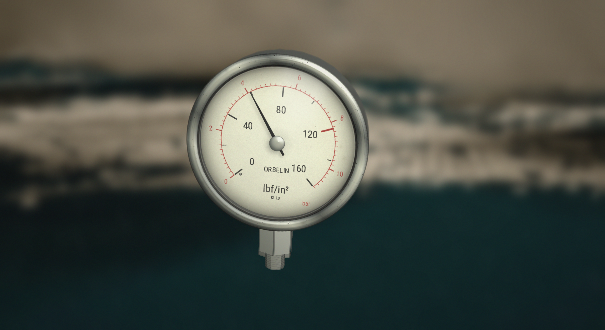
**60** psi
